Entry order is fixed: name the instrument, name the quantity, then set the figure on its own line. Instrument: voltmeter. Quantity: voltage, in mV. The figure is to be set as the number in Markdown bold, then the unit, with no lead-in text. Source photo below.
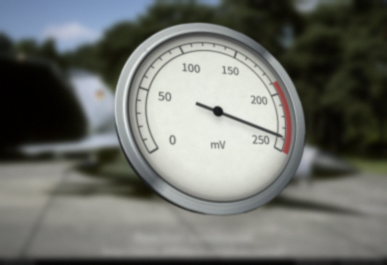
**240** mV
